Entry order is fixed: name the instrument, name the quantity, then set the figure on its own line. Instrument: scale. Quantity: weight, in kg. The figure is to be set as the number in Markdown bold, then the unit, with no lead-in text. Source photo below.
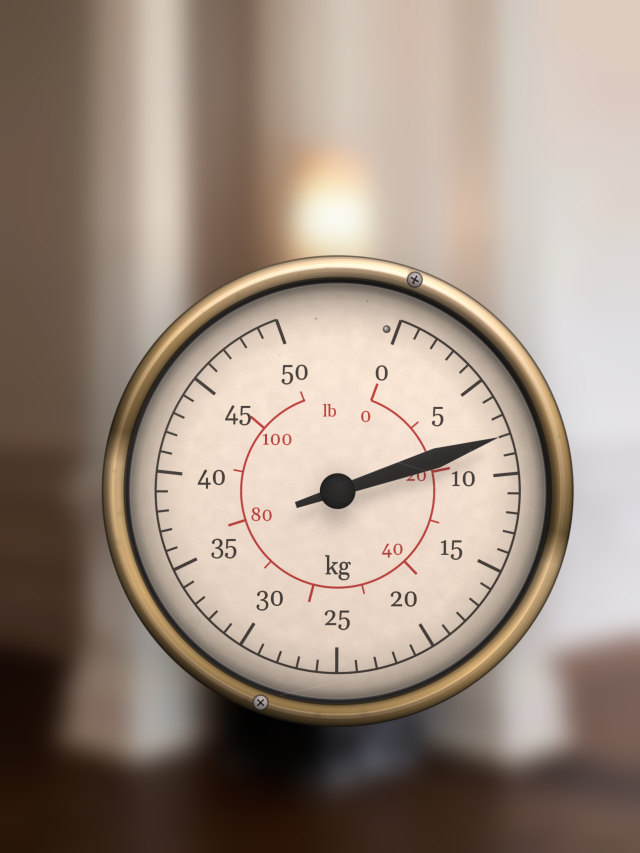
**8** kg
